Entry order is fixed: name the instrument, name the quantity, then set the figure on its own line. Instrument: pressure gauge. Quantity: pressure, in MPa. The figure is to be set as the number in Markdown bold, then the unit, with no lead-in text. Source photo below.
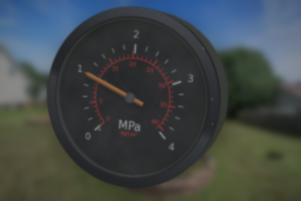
**1** MPa
